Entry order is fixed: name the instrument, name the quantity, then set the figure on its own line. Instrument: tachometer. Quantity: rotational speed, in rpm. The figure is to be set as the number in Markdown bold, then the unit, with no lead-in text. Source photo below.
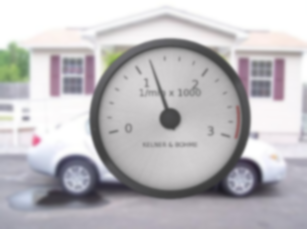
**1200** rpm
